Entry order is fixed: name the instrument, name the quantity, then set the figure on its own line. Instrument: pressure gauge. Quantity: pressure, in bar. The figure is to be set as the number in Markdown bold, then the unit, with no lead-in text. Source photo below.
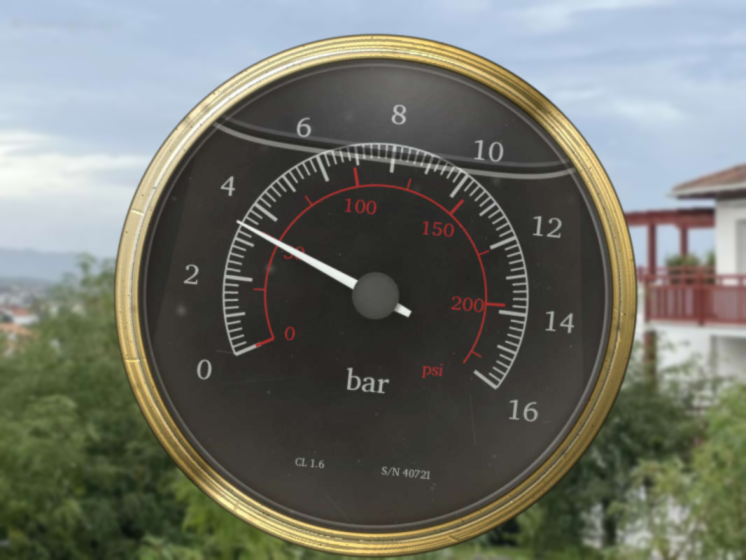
**3.4** bar
